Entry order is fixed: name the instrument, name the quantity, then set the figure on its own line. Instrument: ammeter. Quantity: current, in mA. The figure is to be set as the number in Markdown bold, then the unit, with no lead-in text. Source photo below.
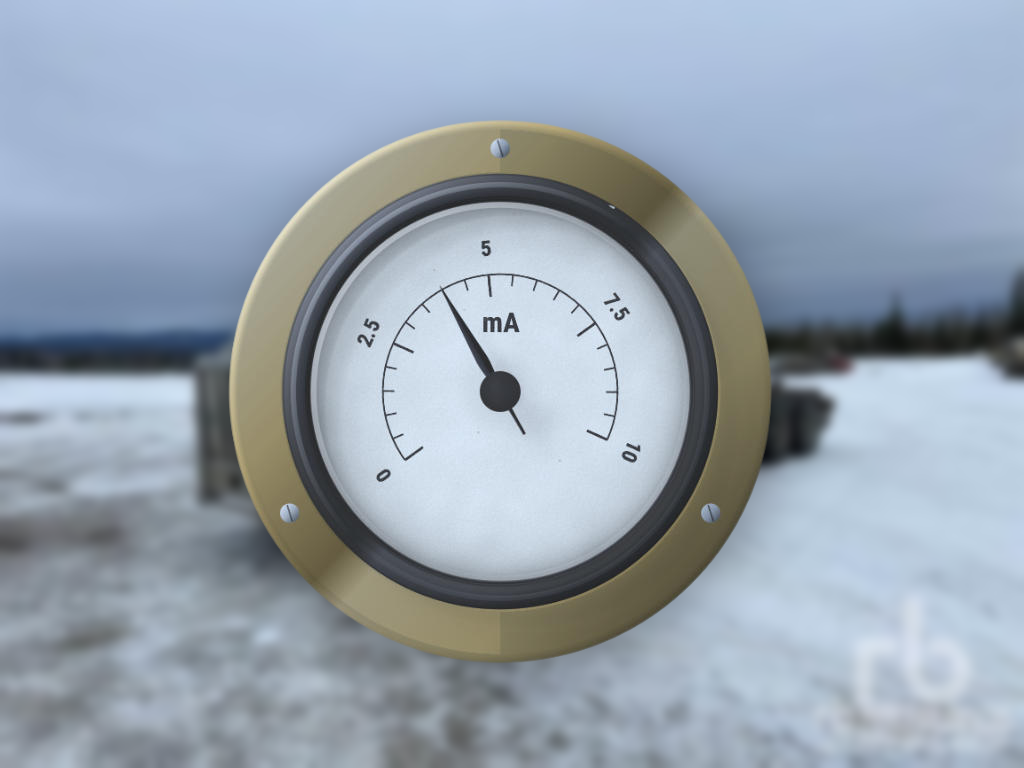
**4** mA
